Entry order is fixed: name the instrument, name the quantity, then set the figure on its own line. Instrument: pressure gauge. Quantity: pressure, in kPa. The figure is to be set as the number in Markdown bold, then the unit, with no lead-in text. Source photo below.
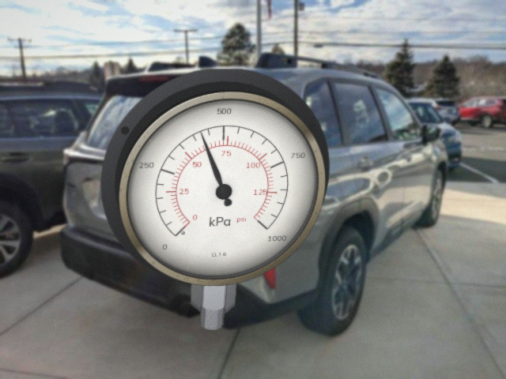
**425** kPa
